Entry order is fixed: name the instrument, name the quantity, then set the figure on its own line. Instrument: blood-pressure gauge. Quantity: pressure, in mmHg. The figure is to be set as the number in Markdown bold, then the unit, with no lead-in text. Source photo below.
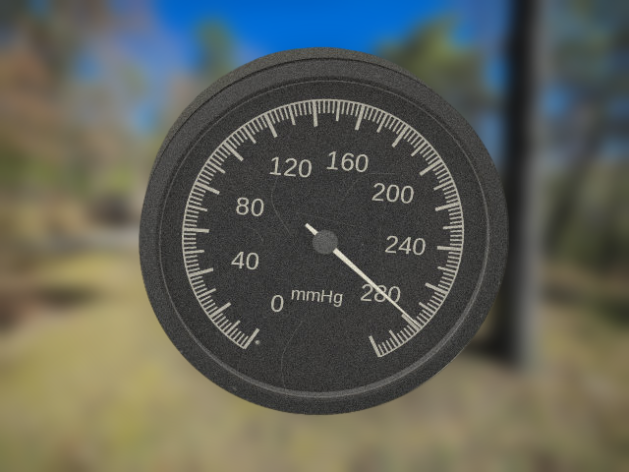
**278** mmHg
